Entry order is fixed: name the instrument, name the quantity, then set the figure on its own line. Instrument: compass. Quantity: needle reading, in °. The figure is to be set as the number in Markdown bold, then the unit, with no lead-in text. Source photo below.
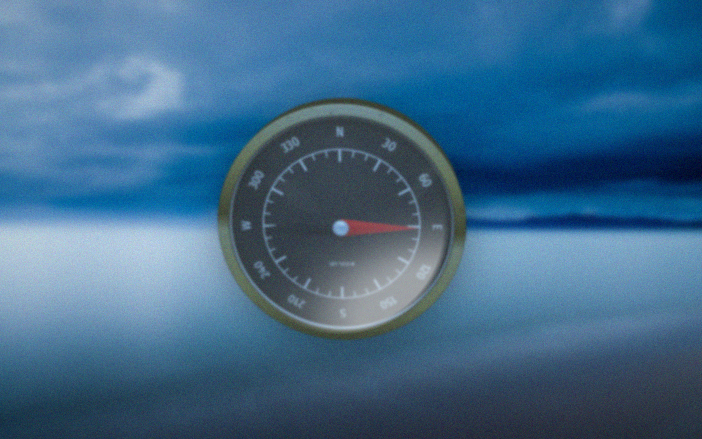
**90** °
